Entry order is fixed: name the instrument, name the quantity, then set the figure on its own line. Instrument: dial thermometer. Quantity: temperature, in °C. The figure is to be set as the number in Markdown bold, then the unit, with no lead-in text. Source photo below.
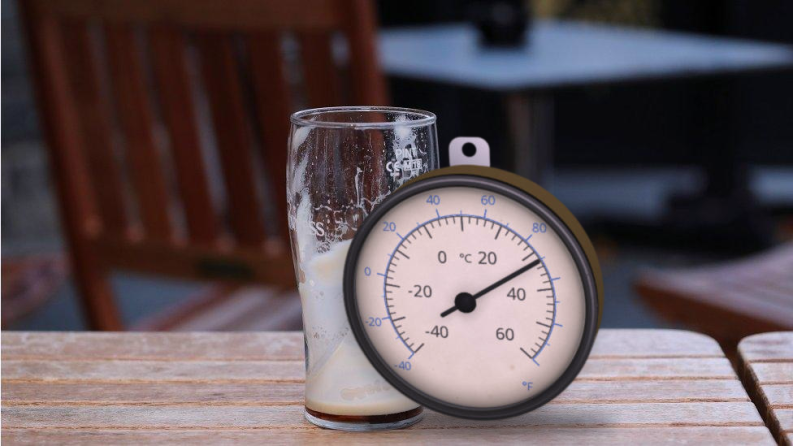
**32** °C
